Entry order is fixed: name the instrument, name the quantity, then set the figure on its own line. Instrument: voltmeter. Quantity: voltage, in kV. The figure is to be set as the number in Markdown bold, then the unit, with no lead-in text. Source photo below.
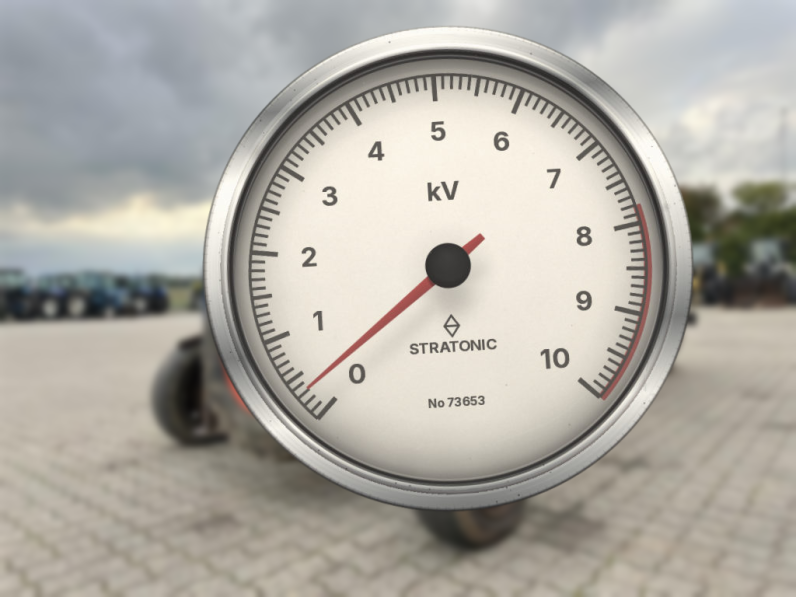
**0.3** kV
